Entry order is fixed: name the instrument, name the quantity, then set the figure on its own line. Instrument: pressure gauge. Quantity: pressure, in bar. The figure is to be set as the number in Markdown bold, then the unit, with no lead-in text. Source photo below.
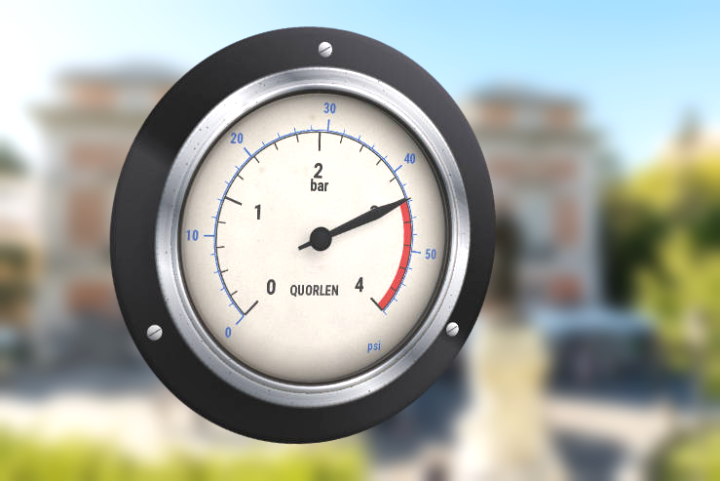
**3** bar
